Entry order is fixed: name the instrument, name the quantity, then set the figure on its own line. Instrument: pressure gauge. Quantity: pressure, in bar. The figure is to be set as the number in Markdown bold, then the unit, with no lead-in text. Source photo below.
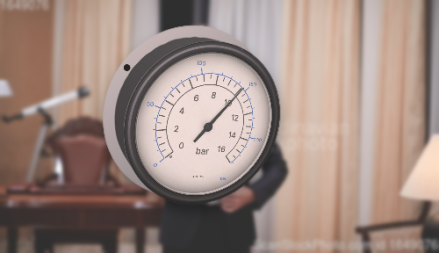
**10** bar
